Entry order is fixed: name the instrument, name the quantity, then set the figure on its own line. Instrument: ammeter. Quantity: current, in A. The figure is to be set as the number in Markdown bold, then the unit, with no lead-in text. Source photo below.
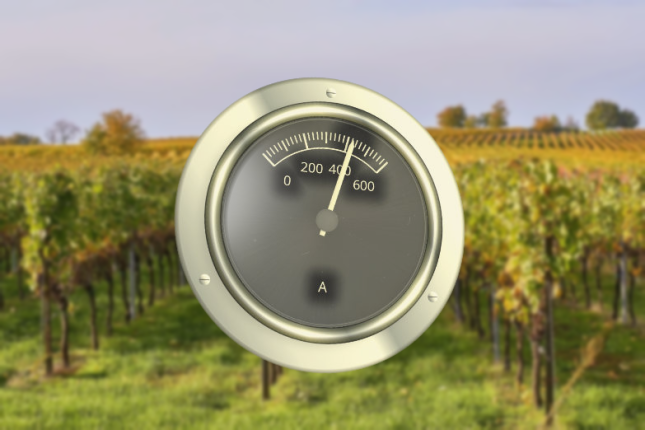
**420** A
